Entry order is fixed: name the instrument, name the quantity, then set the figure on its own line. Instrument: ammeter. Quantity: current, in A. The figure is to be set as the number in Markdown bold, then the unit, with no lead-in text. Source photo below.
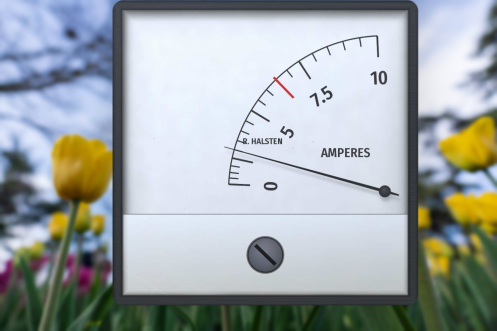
**3** A
